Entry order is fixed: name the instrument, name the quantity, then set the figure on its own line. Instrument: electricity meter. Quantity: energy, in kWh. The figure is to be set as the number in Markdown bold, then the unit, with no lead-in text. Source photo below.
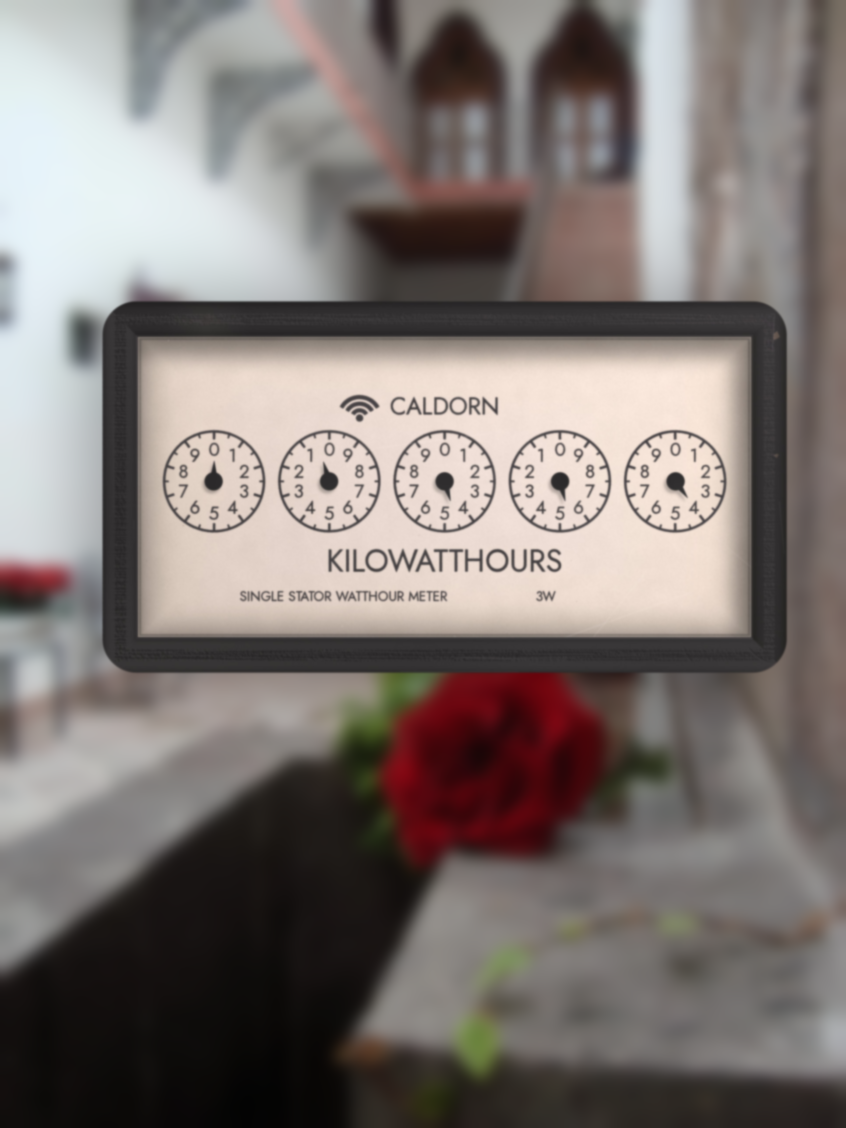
**454** kWh
